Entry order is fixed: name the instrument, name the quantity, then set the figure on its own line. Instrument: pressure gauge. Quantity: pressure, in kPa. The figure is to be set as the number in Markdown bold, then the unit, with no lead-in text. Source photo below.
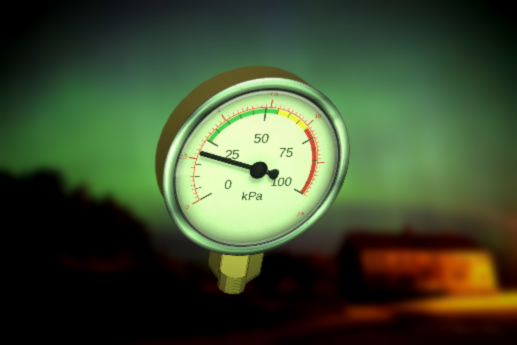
**20** kPa
